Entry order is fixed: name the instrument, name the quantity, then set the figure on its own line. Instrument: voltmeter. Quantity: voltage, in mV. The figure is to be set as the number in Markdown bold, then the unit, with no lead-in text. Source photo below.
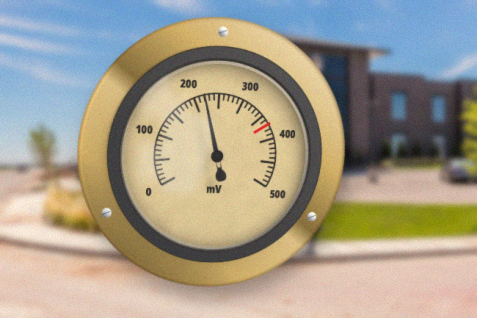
**220** mV
